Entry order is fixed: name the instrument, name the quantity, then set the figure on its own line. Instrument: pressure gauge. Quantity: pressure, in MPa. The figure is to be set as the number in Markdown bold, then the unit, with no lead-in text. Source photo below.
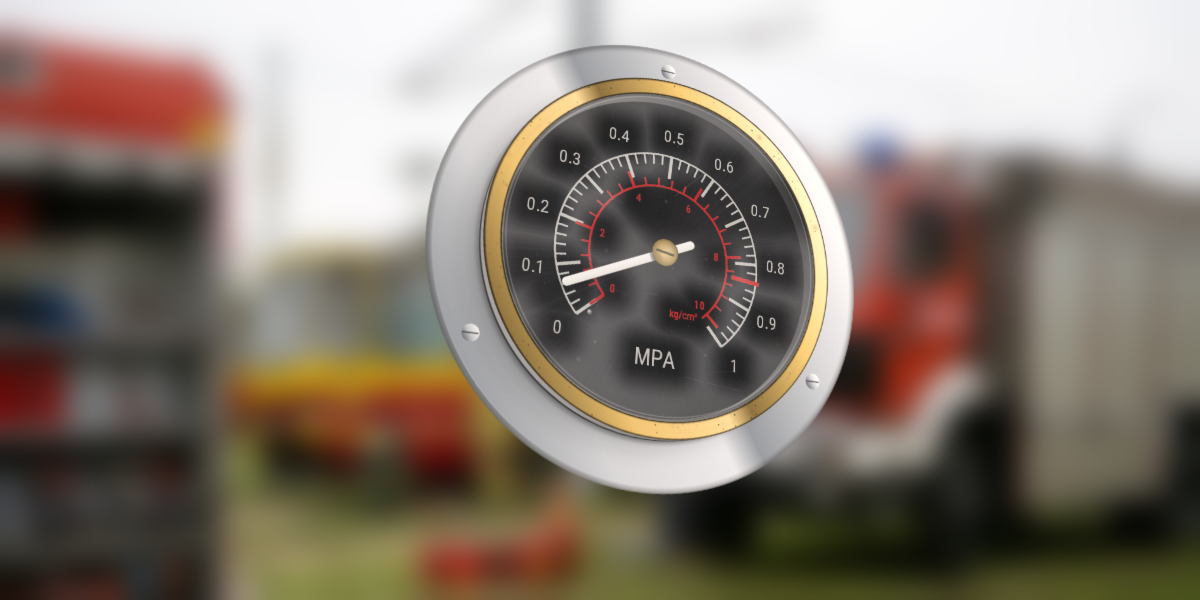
**0.06** MPa
